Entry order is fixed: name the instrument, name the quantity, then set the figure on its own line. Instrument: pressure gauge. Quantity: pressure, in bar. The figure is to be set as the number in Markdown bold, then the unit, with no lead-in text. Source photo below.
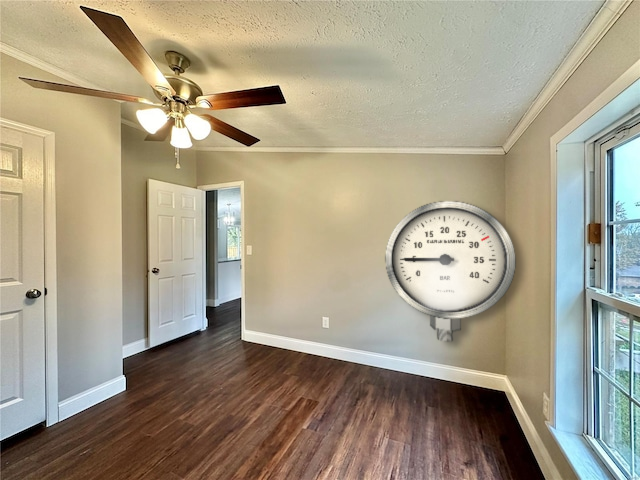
**5** bar
